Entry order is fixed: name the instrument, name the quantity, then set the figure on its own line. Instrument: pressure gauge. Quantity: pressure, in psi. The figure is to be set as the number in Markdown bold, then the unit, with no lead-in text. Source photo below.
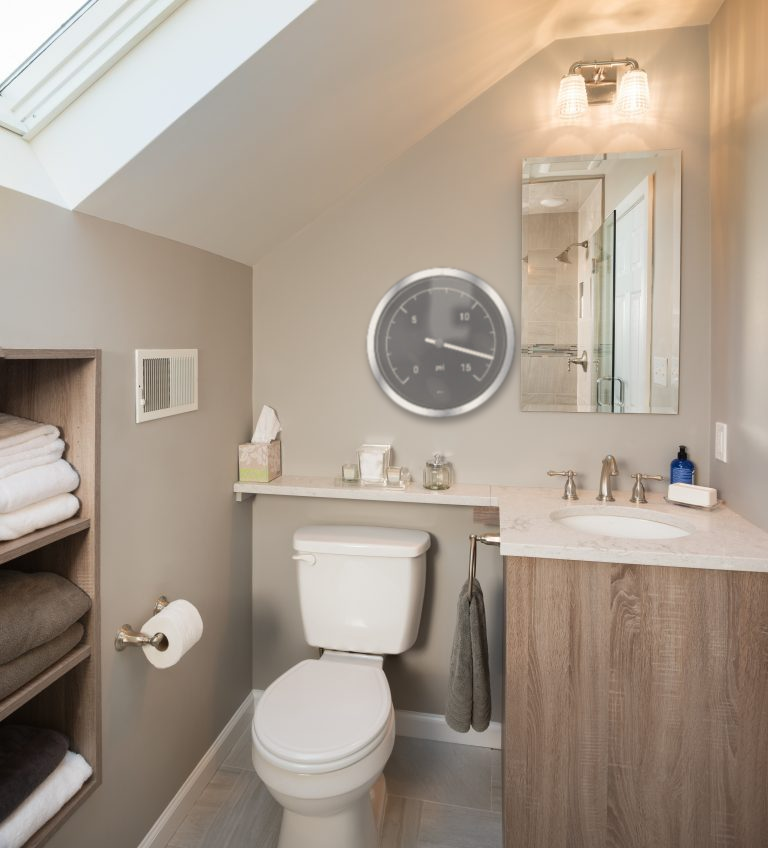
**13.5** psi
